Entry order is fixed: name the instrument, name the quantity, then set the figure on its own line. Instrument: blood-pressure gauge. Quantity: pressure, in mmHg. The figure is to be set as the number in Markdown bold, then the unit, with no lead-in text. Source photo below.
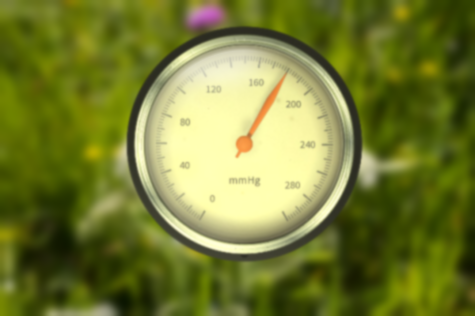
**180** mmHg
